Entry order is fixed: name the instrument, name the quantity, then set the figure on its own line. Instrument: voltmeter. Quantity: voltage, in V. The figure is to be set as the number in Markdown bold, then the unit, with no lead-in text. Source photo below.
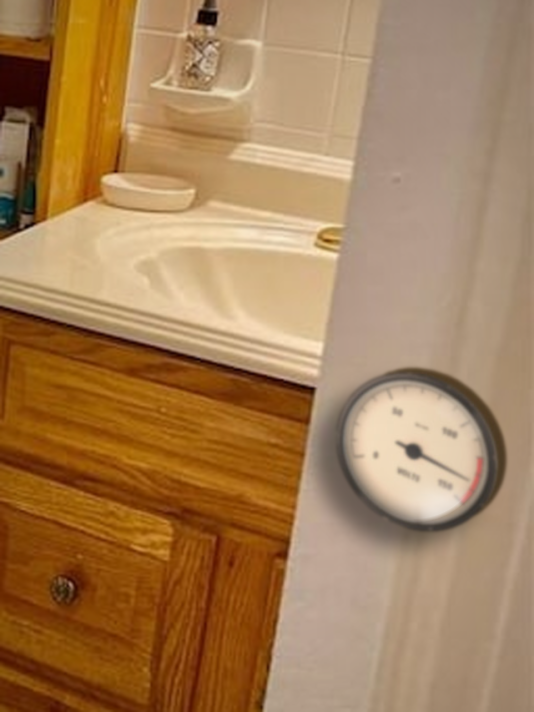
**135** V
